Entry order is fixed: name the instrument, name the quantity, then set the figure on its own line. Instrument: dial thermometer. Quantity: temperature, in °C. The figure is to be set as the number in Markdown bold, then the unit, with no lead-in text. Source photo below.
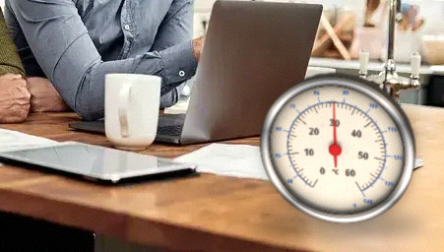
**30** °C
